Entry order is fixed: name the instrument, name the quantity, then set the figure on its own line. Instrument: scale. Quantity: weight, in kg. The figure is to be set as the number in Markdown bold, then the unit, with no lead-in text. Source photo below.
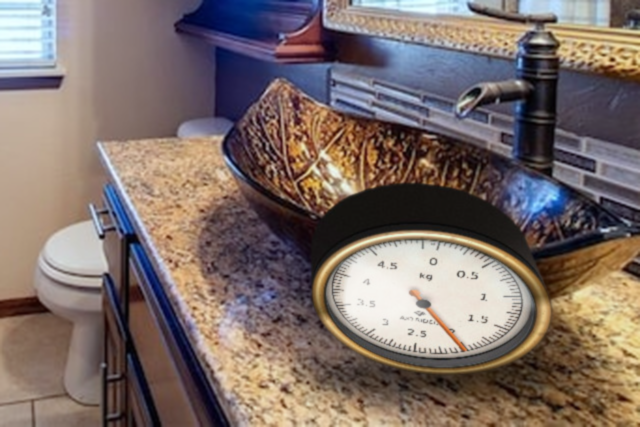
**2** kg
